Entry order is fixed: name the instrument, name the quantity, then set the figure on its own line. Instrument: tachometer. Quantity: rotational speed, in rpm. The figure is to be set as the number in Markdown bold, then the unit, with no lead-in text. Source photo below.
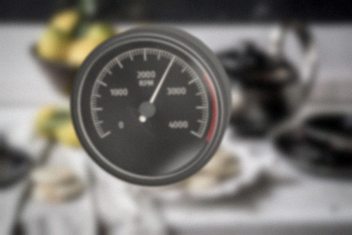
**2500** rpm
